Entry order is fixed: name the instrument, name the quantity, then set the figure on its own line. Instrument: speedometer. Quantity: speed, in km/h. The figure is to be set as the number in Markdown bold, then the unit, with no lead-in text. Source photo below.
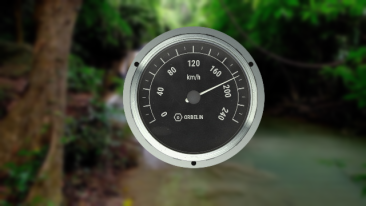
**185** km/h
